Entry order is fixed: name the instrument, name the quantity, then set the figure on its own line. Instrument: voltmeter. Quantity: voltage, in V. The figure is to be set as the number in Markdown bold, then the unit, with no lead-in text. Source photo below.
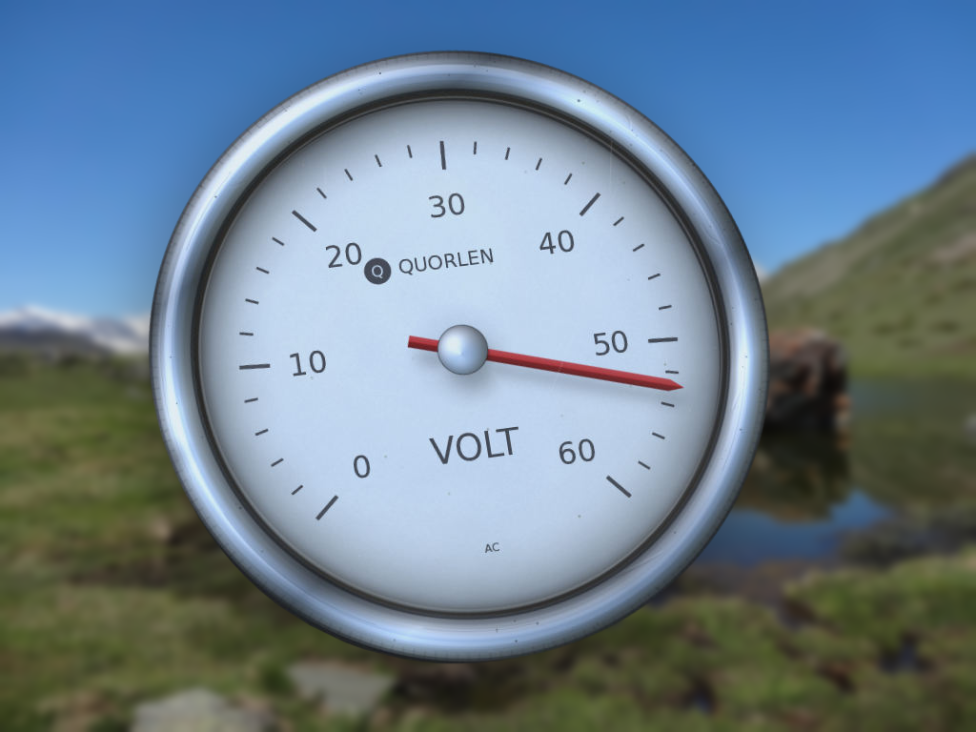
**53** V
